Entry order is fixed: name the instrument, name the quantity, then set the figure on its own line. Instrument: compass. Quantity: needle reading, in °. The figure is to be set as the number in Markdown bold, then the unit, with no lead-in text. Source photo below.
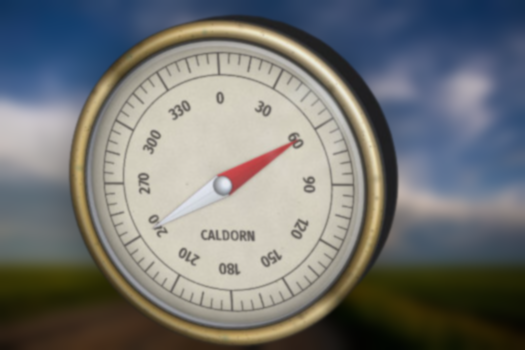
**60** °
